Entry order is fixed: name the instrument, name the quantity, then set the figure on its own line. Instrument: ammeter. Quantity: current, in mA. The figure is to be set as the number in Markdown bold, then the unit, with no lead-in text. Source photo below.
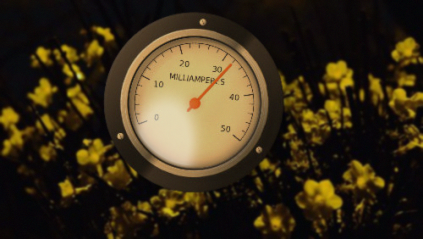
**32** mA
